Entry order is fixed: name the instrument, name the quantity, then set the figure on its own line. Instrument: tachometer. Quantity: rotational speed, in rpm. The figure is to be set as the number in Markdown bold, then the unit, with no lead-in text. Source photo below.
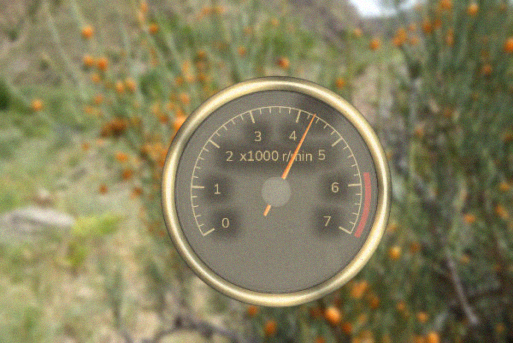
**4300** rpm
